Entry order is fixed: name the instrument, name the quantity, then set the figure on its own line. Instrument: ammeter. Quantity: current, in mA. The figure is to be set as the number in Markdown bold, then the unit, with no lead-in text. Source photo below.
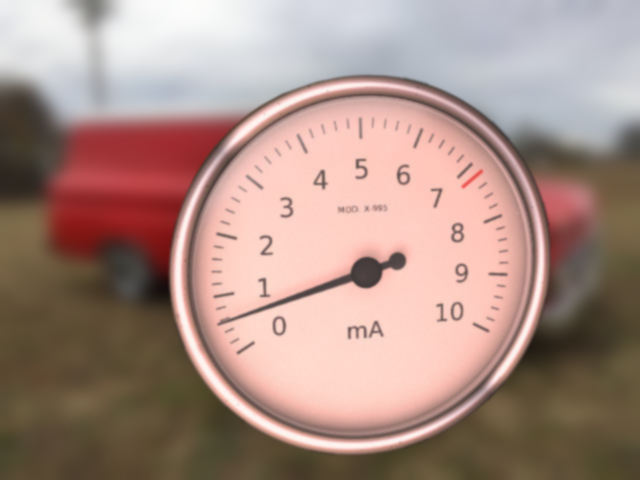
**0.6** mA
